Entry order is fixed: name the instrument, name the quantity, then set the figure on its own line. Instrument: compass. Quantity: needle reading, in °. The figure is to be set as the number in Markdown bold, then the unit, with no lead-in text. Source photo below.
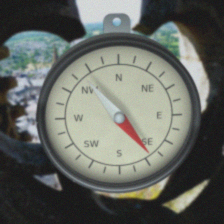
**142.5** °
